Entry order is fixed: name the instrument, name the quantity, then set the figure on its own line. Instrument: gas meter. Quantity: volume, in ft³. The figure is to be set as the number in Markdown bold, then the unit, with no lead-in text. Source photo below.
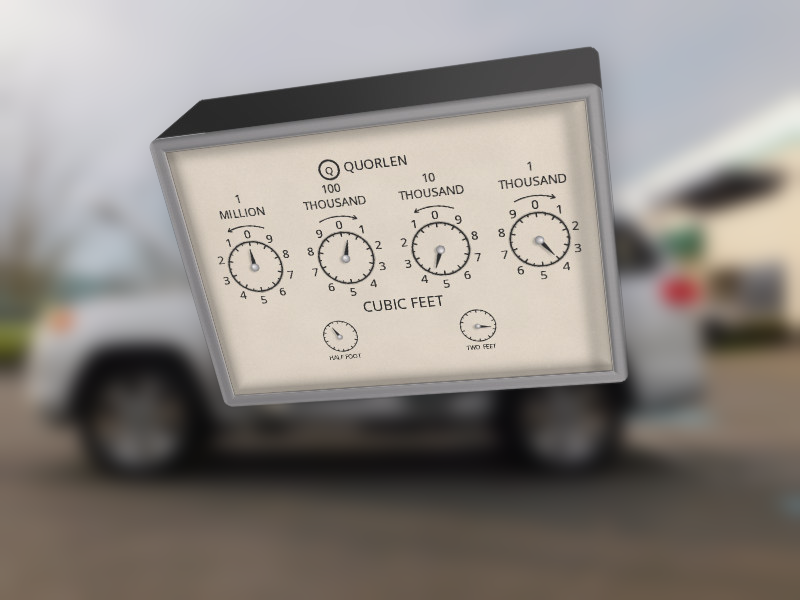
**4400** ft³
